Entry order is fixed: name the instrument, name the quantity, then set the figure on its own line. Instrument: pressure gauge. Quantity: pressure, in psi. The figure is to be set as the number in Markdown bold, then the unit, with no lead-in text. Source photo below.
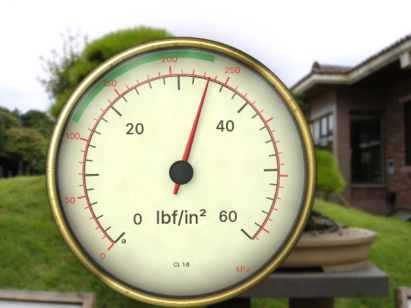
**34** psi
